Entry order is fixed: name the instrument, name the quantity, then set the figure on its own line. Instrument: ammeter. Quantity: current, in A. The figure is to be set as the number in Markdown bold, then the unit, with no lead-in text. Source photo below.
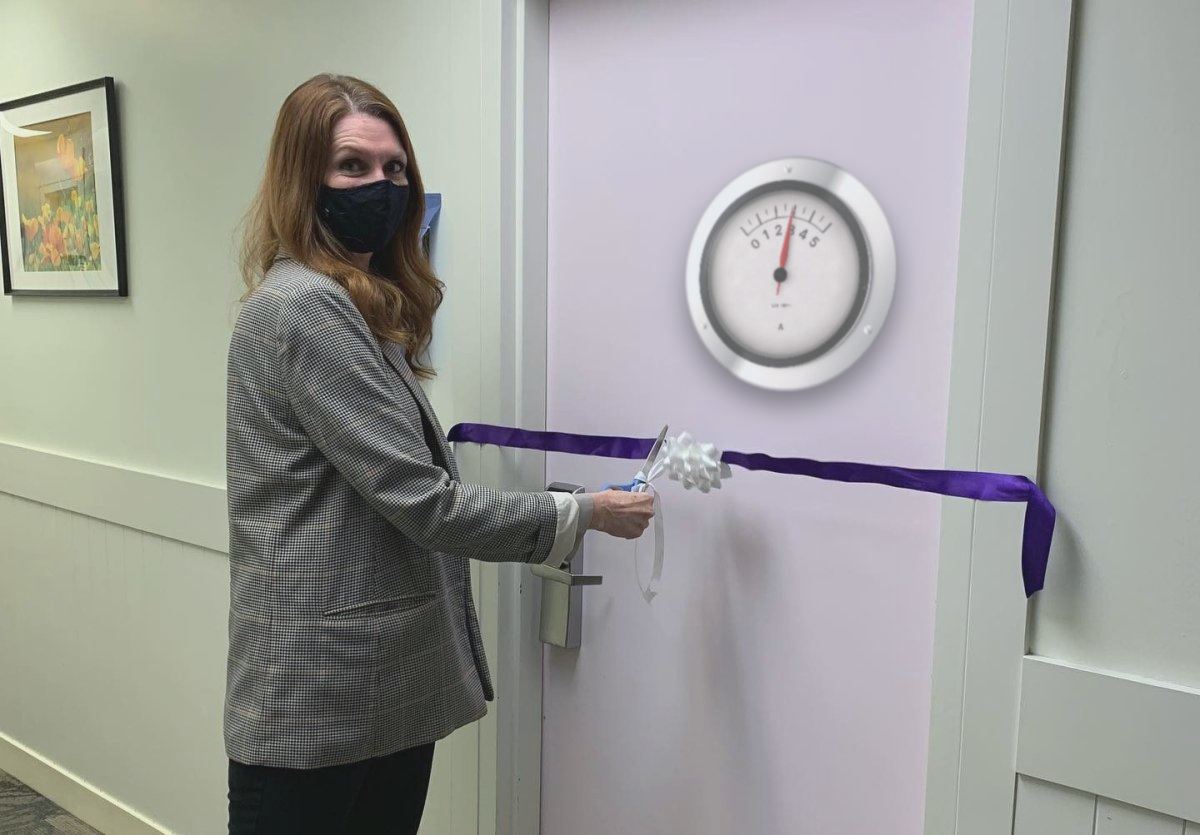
**3** A
